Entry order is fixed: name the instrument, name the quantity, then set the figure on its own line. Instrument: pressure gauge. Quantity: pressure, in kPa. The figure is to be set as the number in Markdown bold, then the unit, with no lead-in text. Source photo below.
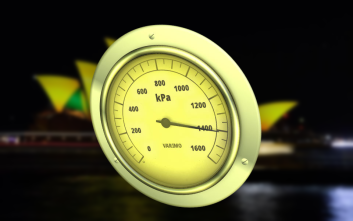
**1400** kPa
